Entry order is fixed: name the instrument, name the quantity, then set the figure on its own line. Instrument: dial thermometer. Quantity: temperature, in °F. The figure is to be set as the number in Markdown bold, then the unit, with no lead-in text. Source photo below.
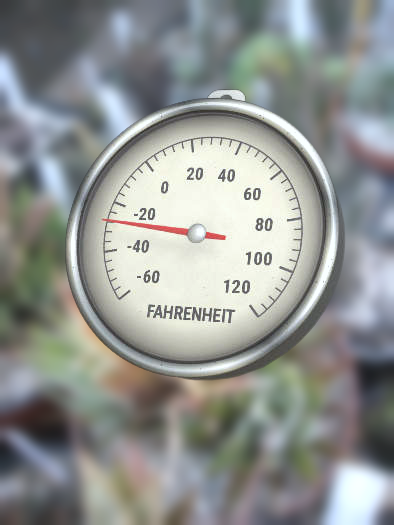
**-28** °F
